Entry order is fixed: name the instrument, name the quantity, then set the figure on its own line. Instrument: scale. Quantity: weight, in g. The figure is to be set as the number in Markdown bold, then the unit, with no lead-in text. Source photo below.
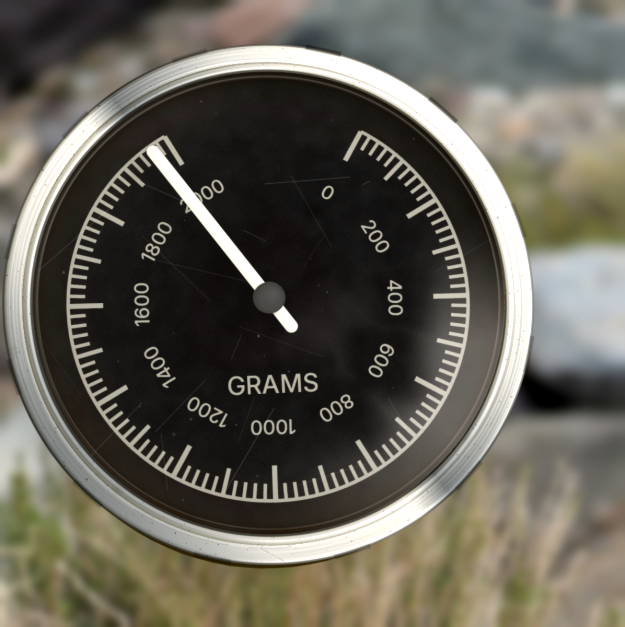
**1960** g
